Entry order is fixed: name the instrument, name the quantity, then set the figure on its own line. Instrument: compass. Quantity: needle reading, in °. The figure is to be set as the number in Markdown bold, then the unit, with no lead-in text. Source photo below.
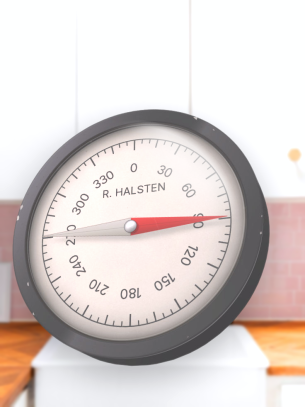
**90** °
